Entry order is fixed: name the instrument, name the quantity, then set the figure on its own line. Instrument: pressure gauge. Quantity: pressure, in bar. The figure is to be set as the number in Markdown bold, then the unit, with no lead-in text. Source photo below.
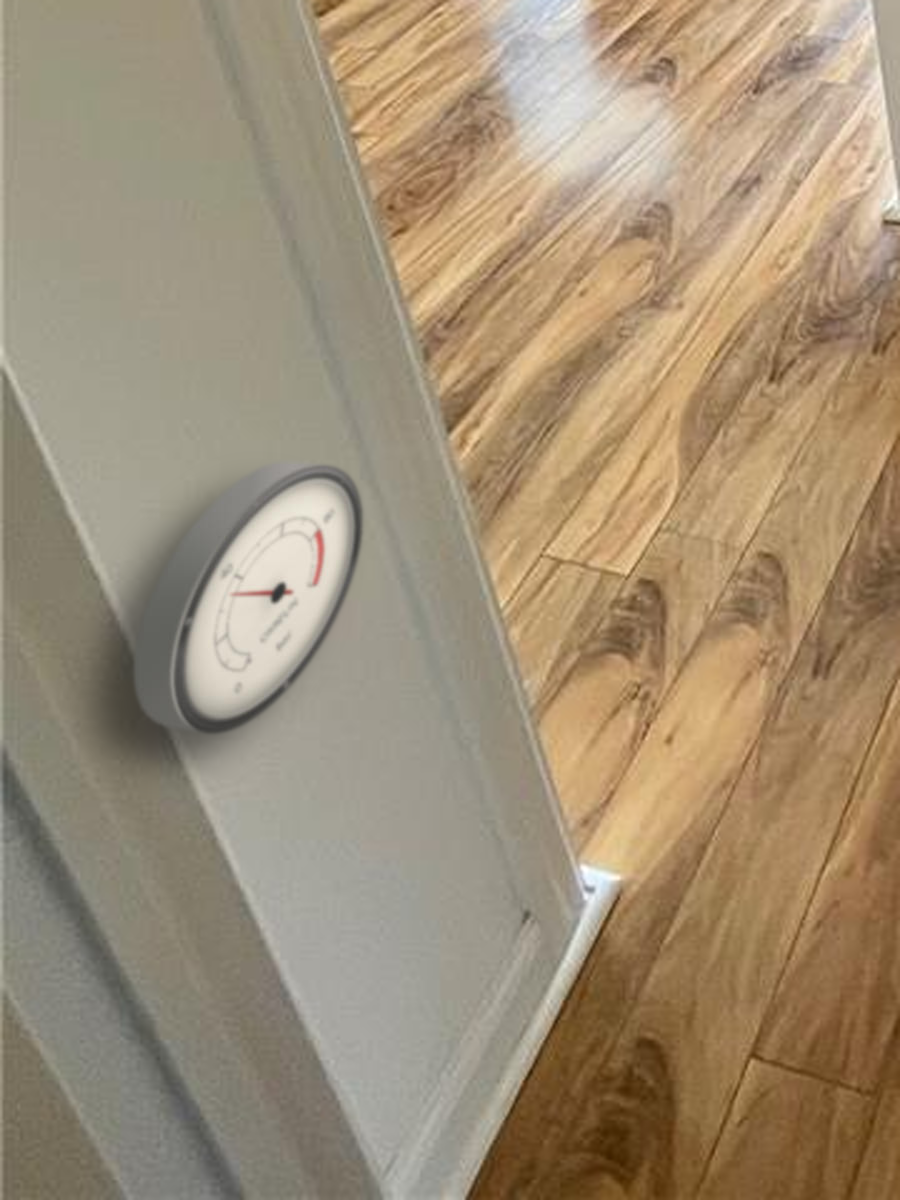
**35** bar
